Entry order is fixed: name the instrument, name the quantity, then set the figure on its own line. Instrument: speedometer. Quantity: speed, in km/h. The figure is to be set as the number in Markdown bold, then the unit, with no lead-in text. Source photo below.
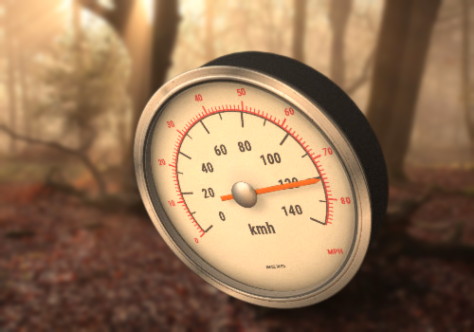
**120** km/h
